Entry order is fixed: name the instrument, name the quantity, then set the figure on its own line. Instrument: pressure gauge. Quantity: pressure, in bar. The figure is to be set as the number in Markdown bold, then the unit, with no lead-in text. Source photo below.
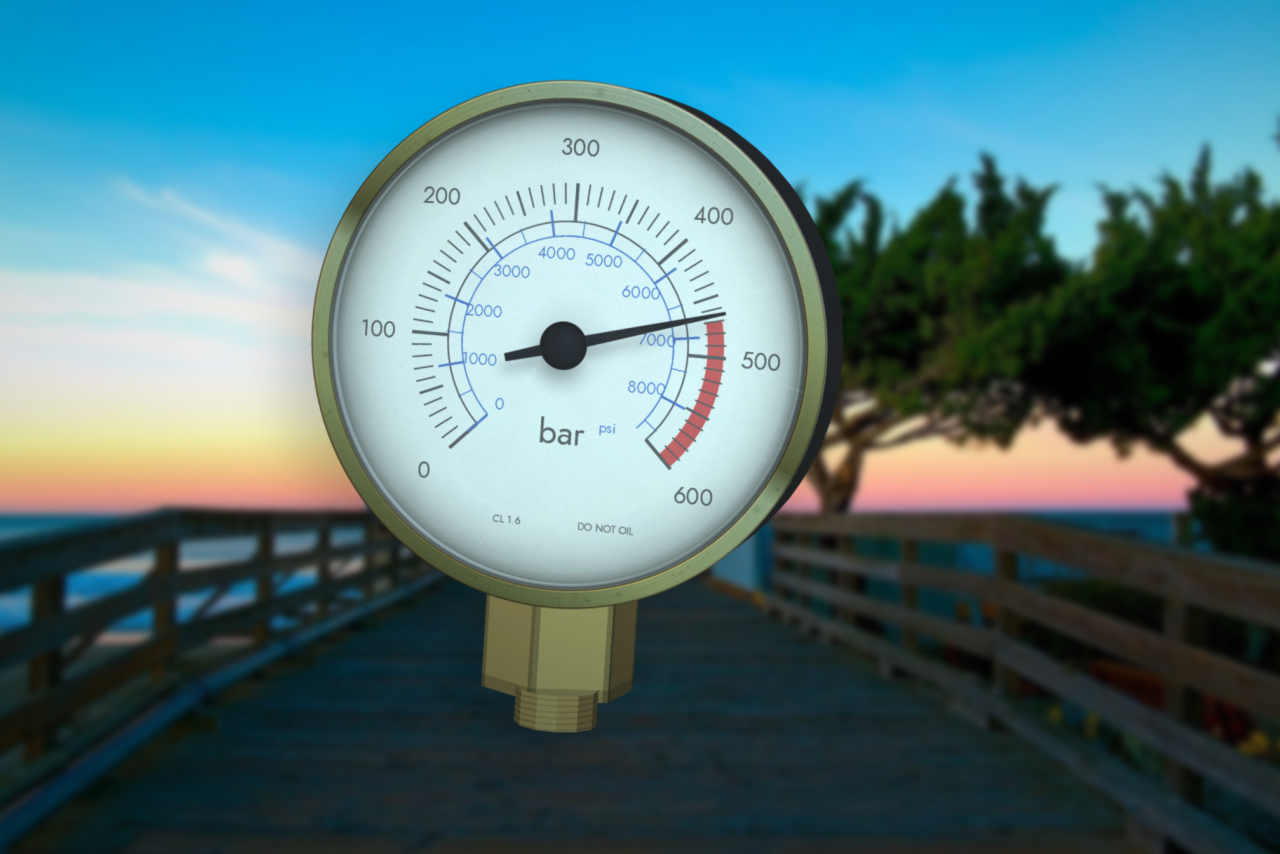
**465** bar
